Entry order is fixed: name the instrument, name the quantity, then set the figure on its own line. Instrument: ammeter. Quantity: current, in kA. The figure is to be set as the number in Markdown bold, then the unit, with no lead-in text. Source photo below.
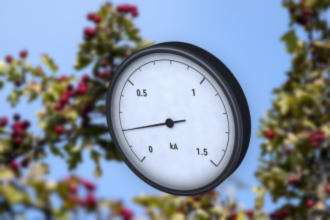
**0.2** kA
